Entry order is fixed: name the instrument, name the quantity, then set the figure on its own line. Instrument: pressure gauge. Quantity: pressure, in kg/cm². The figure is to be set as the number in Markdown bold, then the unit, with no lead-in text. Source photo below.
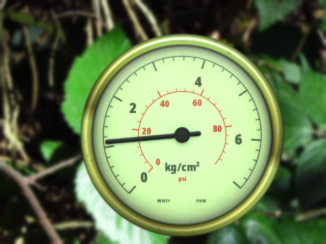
**1.1** kg/cm²
